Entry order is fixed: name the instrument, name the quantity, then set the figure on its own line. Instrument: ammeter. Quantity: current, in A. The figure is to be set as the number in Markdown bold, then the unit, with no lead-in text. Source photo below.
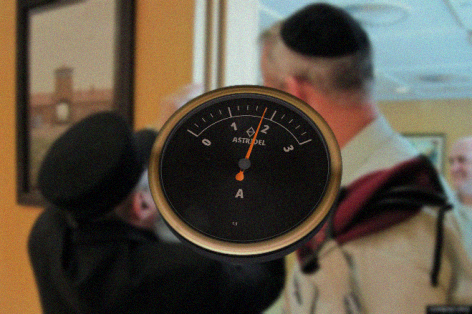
**1.8** A
